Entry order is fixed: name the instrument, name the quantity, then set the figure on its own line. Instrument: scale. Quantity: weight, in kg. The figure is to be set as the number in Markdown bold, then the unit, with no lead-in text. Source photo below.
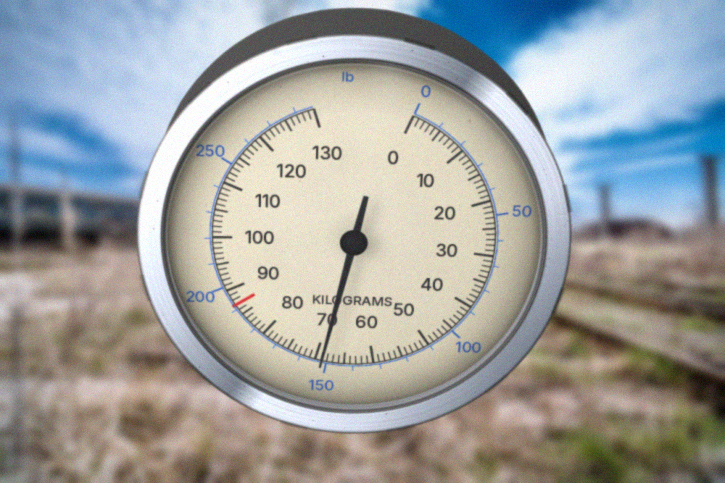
**69** kg
